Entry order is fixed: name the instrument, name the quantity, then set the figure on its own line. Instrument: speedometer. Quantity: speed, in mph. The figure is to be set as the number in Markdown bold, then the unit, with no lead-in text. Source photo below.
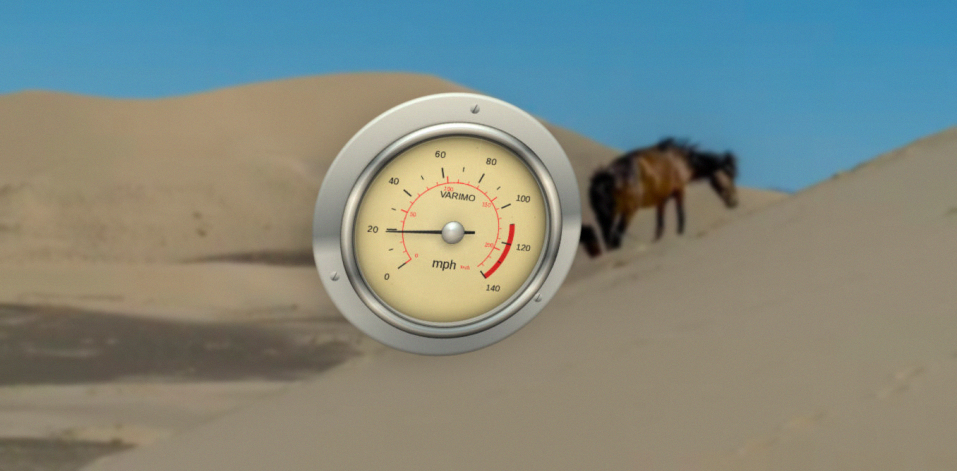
**20** mph
